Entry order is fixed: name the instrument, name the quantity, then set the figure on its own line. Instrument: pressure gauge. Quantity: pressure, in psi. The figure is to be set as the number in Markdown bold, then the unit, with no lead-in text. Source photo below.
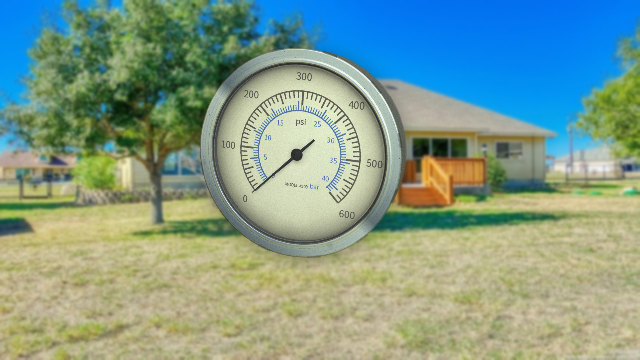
**0** psi
